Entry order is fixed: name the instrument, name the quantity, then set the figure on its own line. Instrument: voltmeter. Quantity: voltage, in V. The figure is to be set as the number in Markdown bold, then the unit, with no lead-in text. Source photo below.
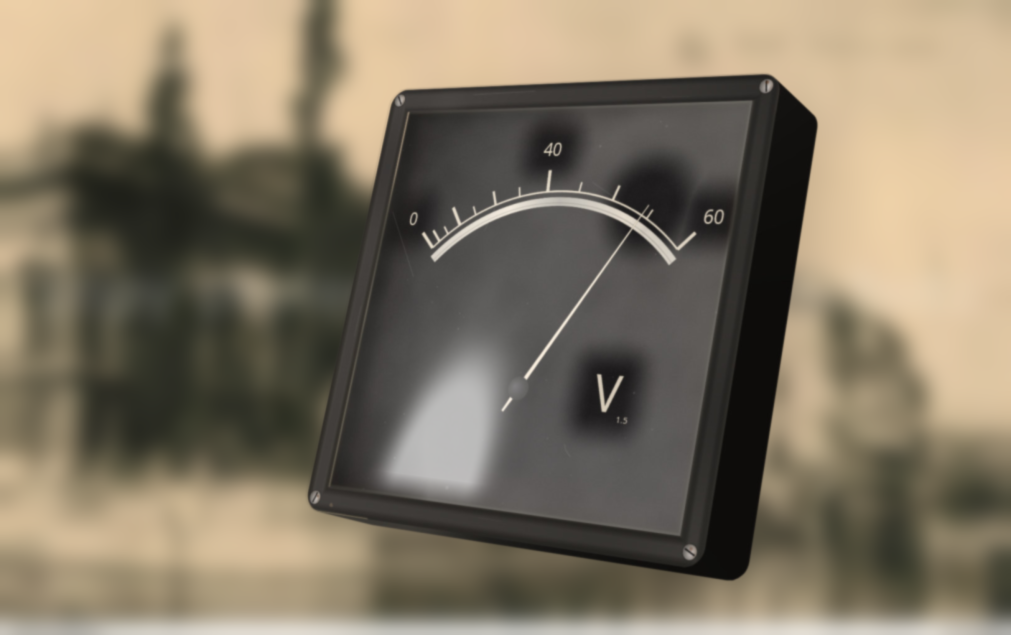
**55** V
